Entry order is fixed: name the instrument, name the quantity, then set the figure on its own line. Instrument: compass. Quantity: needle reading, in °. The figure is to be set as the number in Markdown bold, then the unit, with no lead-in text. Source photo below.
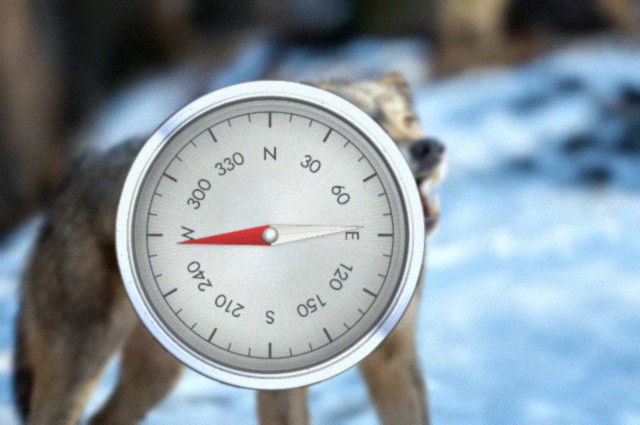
**265** °
